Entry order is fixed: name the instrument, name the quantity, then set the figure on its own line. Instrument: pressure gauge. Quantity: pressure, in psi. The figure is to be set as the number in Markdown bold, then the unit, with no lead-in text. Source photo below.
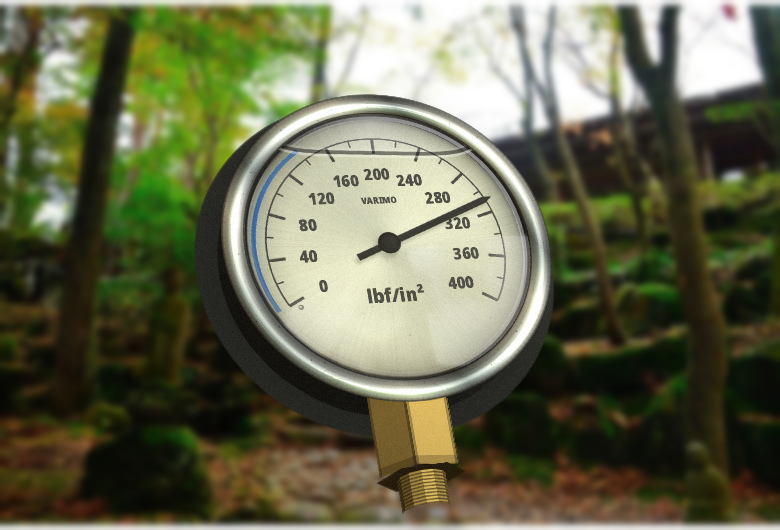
**310** psi
